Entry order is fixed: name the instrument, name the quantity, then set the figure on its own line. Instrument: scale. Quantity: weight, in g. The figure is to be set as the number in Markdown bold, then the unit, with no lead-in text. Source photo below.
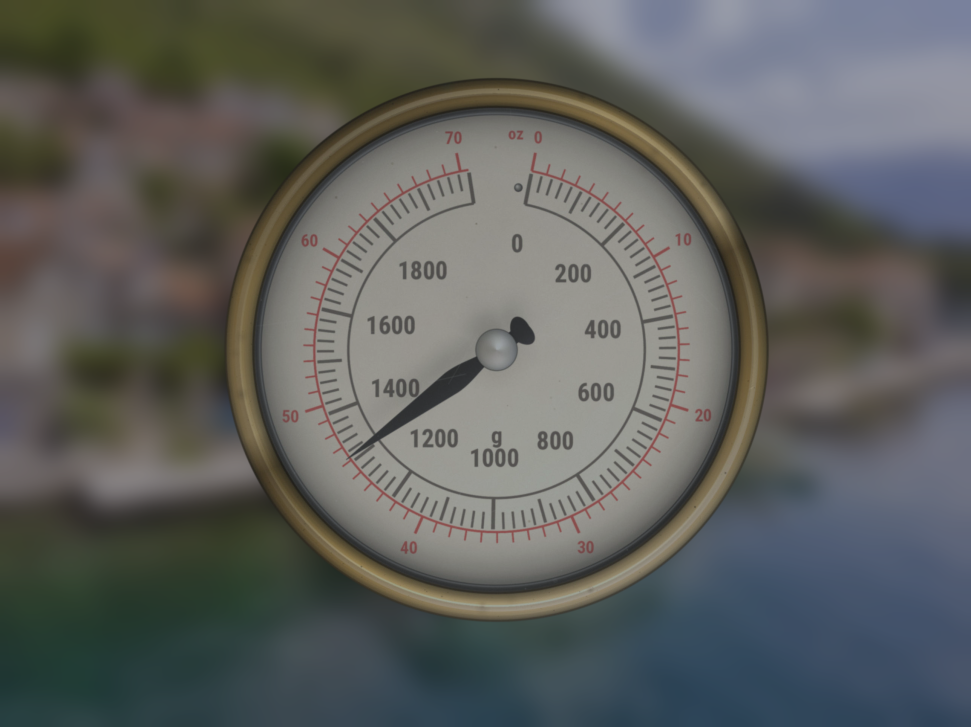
**1310** g
